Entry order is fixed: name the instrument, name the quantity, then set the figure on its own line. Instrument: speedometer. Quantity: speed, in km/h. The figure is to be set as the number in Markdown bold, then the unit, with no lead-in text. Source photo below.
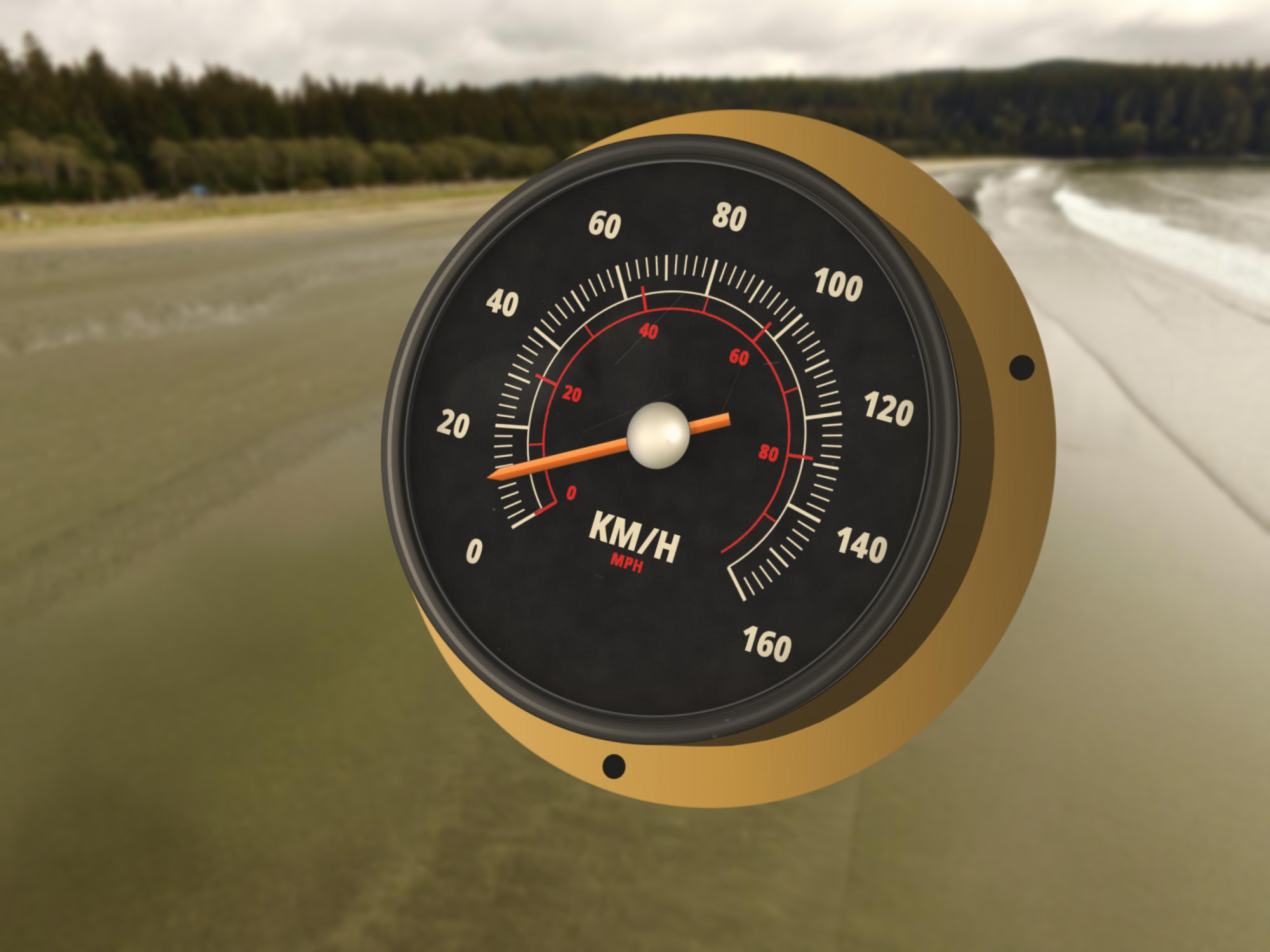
**10** km/h
